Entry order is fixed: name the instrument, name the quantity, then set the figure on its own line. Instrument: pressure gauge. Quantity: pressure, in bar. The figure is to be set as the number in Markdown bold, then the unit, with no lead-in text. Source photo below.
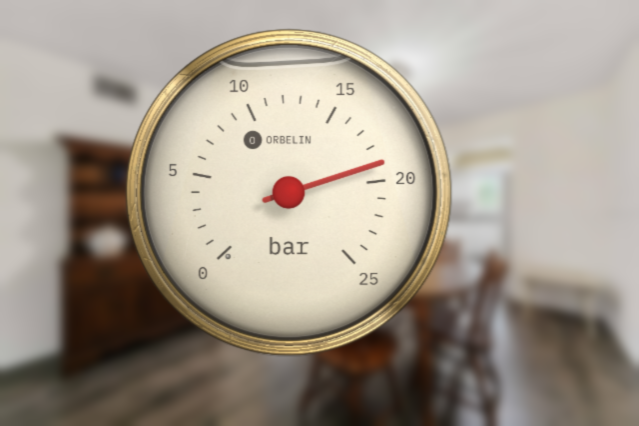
**19** bar
